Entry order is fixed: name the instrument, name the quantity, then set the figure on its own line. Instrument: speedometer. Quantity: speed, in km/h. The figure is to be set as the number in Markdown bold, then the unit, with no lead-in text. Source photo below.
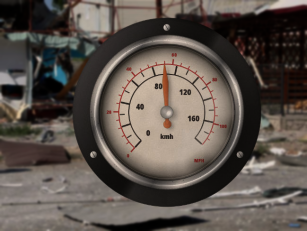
**90** km/h
